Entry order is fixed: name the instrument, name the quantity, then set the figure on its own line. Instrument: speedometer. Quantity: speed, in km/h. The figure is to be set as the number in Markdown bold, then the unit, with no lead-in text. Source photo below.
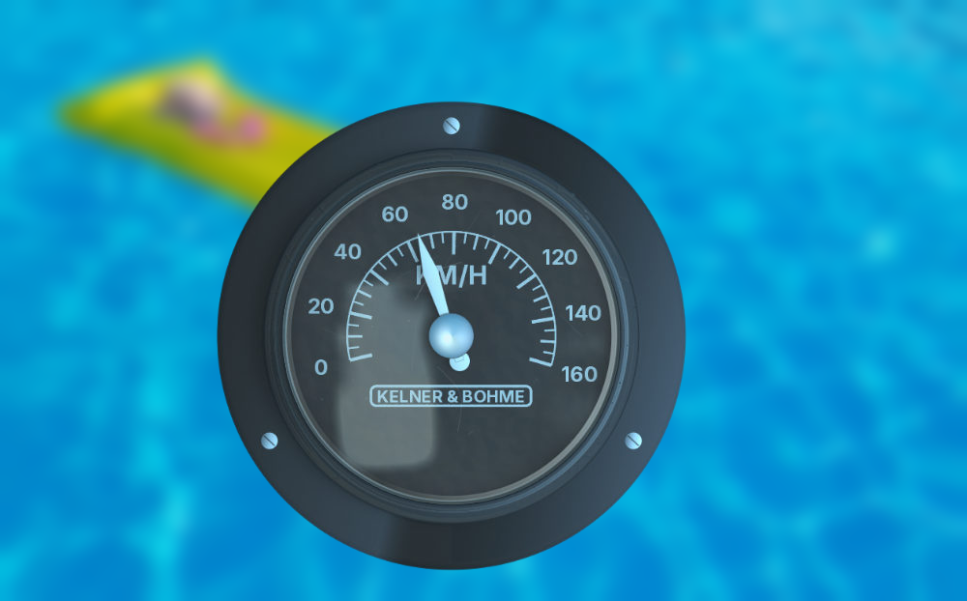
**65** km/h
